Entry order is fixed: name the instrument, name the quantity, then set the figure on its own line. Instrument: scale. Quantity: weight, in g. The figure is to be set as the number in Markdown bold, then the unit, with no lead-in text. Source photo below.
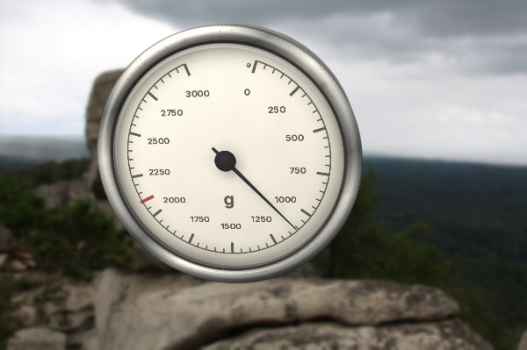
**1100** g
